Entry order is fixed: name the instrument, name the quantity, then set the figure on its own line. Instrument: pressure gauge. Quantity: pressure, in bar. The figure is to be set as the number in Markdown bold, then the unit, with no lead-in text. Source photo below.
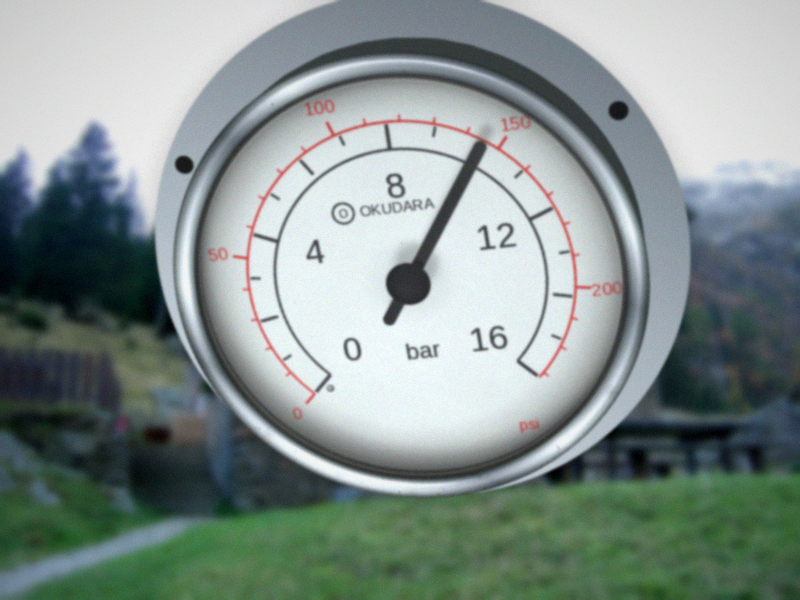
**10** bar
